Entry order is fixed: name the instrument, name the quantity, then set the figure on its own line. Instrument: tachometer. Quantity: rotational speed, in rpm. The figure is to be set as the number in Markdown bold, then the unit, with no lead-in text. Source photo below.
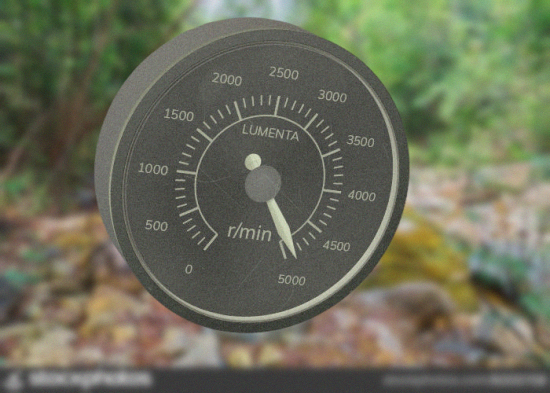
**4900** rpm
